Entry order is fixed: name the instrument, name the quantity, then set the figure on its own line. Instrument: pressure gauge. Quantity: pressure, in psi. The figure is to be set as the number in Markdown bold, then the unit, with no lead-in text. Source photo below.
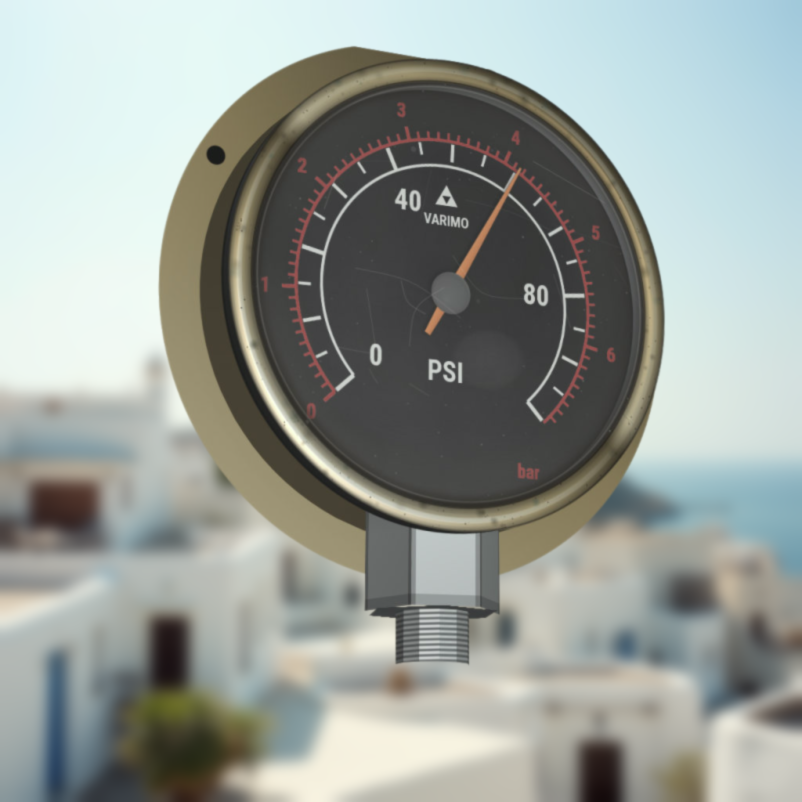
**60** psi
